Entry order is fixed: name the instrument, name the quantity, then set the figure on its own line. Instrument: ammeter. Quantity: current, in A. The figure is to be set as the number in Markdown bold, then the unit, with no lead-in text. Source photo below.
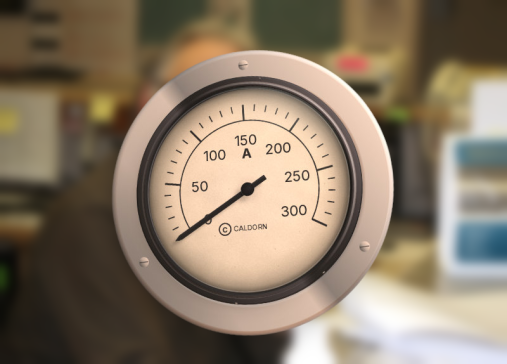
**0** A
